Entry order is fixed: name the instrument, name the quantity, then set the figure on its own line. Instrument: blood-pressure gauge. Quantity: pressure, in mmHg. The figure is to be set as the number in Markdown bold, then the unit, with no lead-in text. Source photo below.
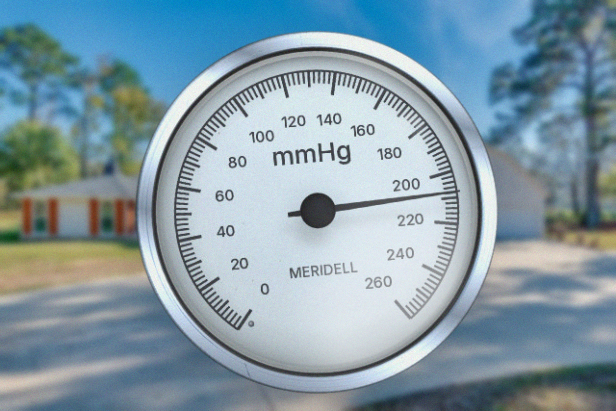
**208** mmHg
